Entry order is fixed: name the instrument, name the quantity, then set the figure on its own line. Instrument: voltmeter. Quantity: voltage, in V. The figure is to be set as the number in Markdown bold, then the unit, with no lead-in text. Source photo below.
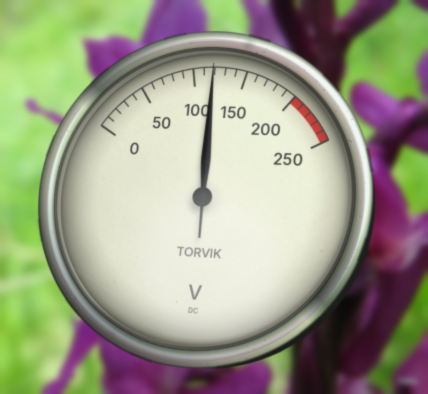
**120** V
